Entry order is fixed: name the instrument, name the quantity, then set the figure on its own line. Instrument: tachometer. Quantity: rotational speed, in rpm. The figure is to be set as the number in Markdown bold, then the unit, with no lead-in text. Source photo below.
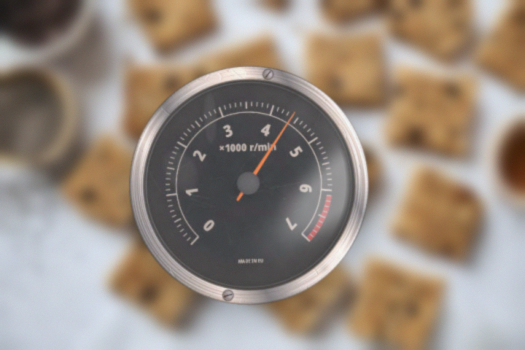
**4400** rpm
